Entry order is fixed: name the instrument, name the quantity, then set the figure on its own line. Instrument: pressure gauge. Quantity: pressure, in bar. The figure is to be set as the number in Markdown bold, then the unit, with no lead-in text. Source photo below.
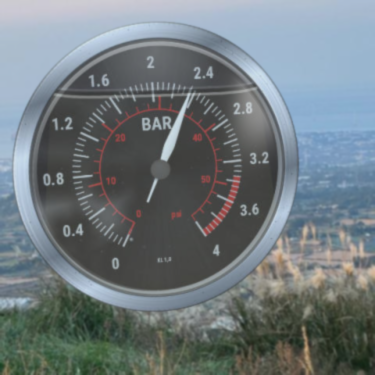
**2.35** bar
